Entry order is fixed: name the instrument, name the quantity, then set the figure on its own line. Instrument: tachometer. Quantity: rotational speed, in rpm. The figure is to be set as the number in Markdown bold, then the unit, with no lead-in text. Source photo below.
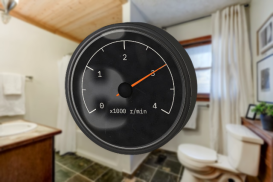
**3000** rpm
